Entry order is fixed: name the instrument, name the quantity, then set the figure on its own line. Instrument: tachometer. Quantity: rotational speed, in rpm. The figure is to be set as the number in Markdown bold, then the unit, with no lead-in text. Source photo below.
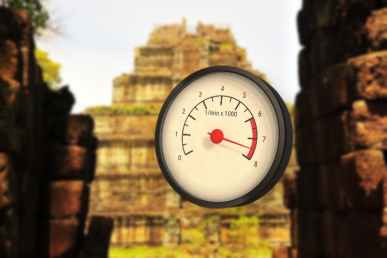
**7500** rpm
